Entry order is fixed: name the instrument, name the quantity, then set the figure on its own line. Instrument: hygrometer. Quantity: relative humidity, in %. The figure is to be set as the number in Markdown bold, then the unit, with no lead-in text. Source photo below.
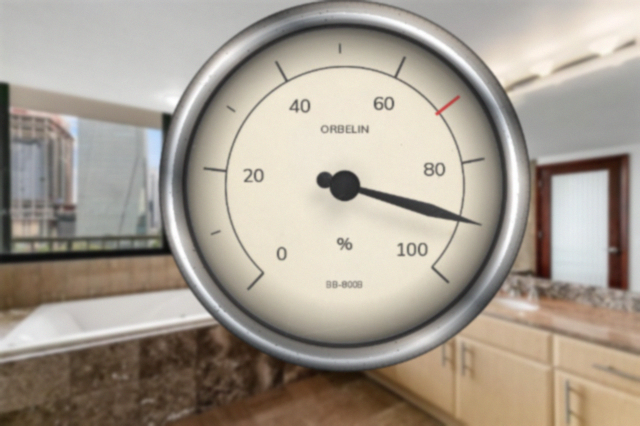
**90** %
